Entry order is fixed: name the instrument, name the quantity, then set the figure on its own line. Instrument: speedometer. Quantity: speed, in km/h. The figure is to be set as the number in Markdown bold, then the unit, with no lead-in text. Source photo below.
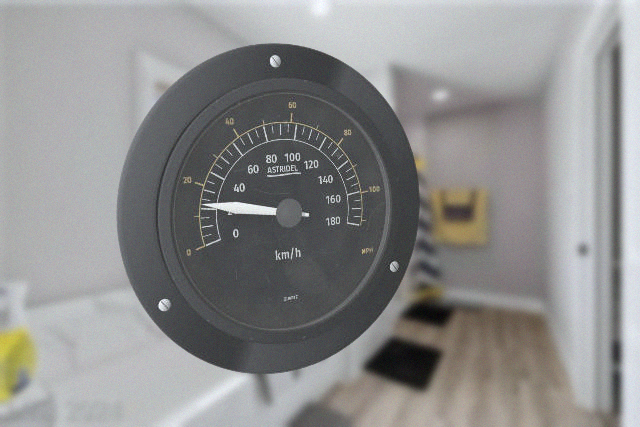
**22.5** km/h
